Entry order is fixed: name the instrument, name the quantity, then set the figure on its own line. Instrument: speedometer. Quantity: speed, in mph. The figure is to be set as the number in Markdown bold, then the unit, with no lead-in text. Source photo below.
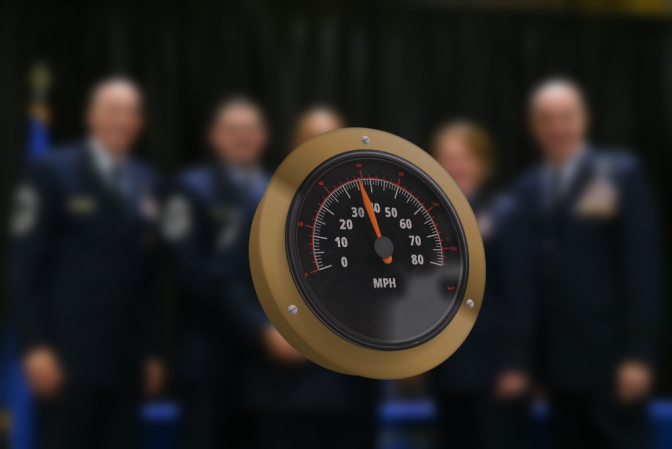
**35** mph
